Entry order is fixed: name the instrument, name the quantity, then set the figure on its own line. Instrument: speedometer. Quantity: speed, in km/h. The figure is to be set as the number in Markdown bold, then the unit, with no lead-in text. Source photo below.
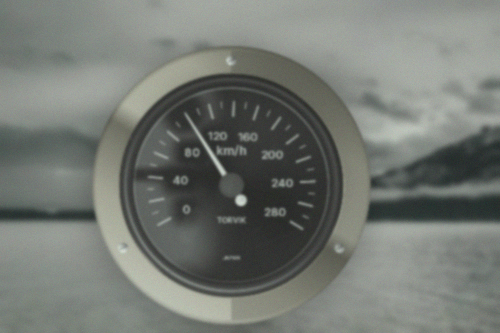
**100** km/h
